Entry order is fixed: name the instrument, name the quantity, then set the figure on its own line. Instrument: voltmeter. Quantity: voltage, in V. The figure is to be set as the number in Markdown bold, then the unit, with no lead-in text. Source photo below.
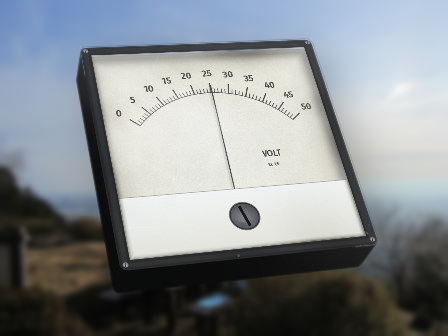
**25** V
